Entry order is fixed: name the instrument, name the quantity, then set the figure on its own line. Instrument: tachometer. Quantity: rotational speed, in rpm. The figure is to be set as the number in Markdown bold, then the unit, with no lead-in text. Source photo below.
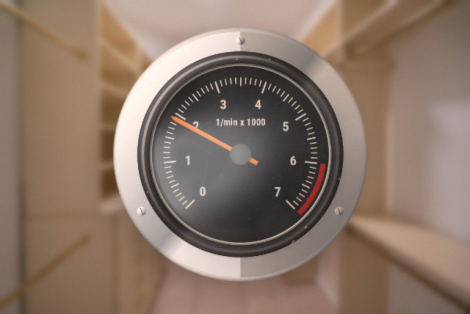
**1900** rpm
